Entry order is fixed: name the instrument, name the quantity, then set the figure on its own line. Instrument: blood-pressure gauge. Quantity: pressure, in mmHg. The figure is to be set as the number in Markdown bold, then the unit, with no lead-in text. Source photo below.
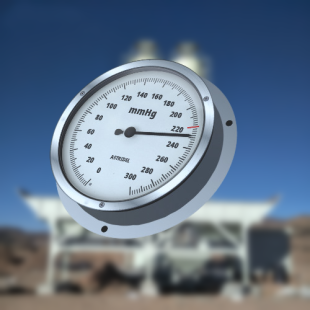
**230** mmHg
